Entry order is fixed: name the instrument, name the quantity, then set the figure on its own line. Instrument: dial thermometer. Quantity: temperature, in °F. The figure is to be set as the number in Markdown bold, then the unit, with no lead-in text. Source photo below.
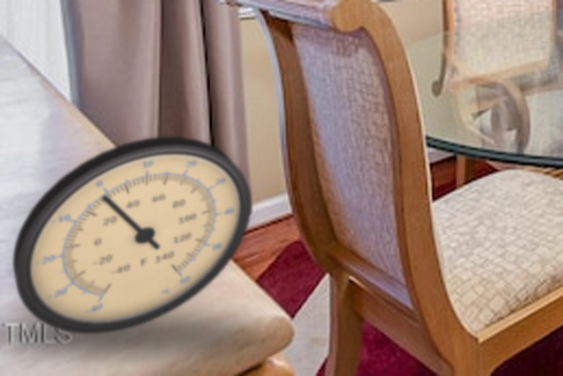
**30** °F
